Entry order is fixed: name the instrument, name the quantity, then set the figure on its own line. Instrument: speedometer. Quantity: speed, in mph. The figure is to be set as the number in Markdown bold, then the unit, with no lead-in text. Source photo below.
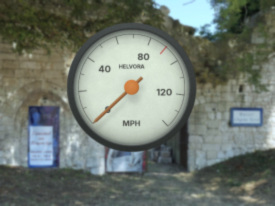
**0** mph
